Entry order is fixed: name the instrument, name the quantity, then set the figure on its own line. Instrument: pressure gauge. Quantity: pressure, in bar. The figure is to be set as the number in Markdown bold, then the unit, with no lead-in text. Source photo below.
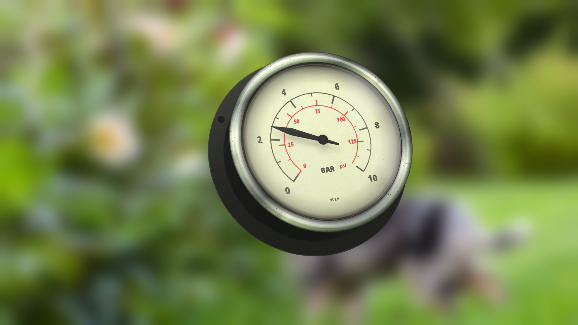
**2.5** bar
